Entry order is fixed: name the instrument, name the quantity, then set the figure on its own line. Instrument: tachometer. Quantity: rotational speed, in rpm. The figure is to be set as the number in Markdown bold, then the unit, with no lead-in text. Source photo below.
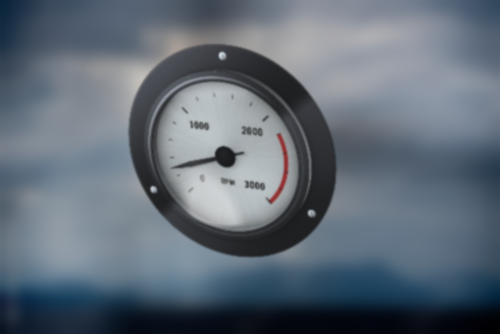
**300** rpm
